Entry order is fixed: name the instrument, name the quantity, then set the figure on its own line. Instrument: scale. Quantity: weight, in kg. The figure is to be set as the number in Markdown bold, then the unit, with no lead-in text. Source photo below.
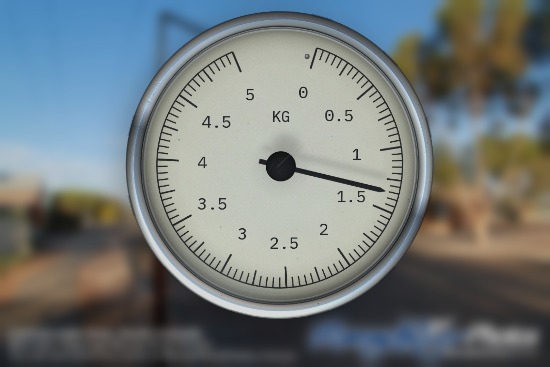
**1.35** kg
